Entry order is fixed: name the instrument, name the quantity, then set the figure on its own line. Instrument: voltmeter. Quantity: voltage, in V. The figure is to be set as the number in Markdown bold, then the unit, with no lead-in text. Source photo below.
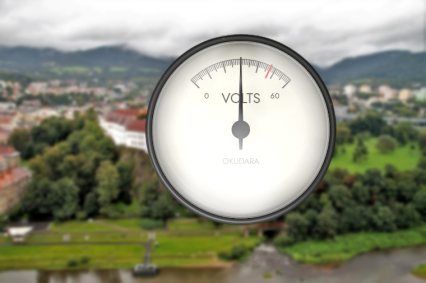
**30** V
